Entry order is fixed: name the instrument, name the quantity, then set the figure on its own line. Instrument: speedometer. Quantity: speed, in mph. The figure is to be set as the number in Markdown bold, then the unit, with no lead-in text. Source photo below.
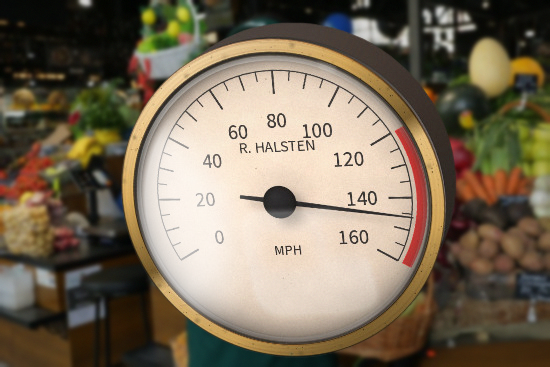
**145** mph
